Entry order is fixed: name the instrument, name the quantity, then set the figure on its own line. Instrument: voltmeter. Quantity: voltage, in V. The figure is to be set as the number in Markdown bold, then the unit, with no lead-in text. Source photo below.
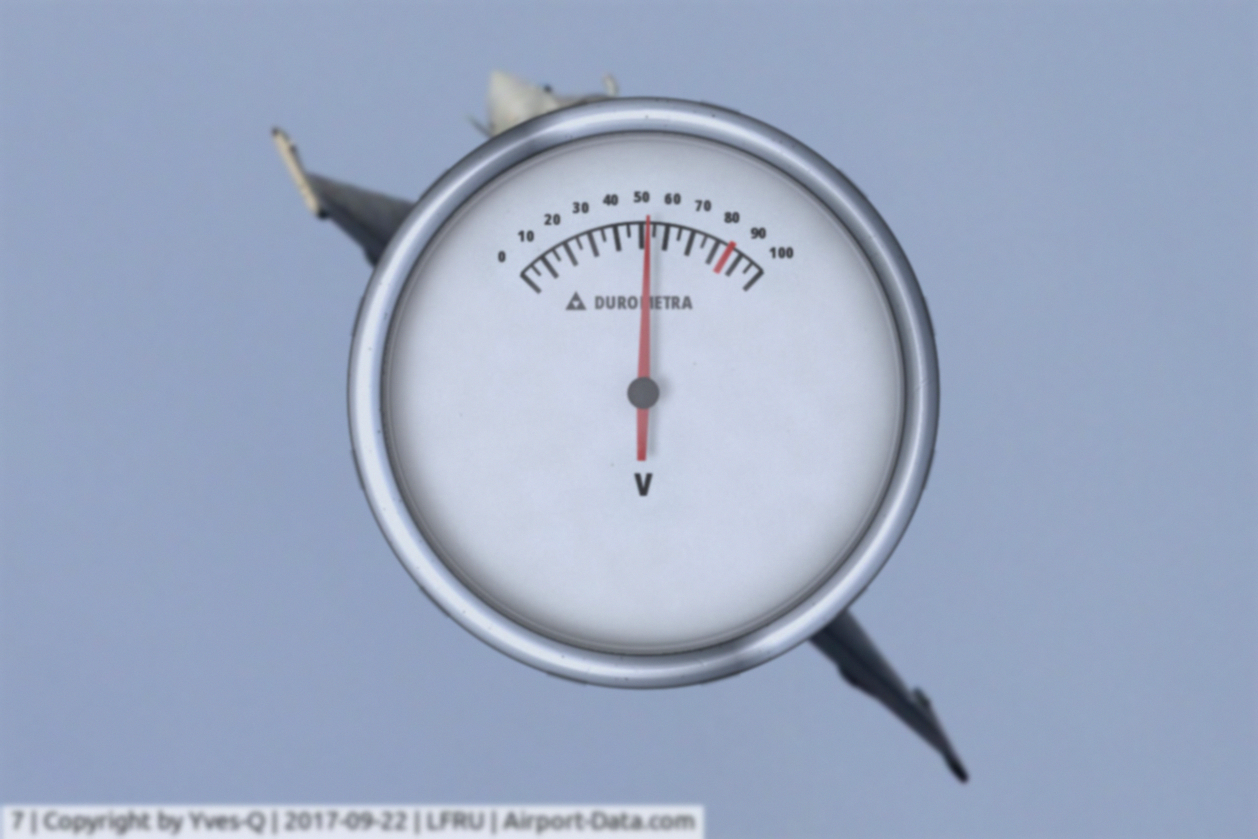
**52.5** V
